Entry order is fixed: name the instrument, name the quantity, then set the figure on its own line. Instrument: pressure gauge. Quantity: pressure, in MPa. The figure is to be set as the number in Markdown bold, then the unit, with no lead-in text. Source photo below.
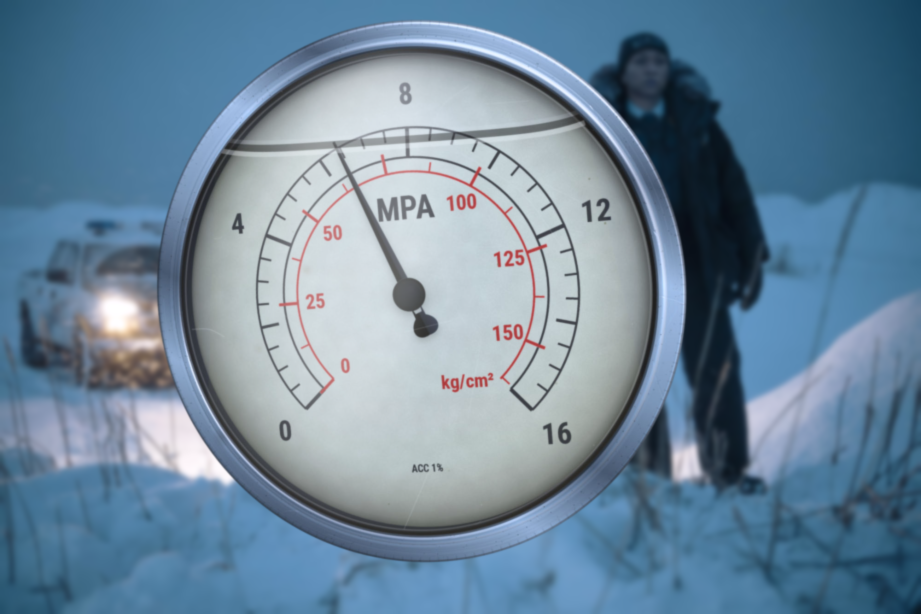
**6.5** MPa
